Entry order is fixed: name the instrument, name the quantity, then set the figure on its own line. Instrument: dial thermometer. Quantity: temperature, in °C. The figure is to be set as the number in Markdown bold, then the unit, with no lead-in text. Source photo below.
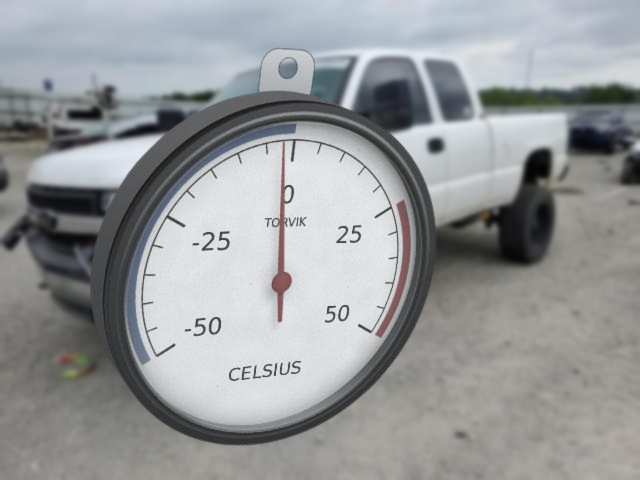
**-2.5** °C
